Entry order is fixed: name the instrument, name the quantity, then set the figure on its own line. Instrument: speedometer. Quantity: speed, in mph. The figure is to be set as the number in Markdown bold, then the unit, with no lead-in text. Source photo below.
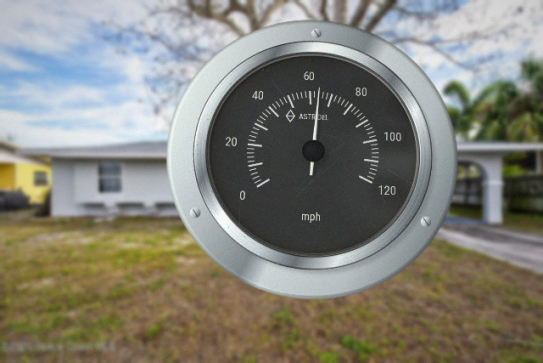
**64** mph
